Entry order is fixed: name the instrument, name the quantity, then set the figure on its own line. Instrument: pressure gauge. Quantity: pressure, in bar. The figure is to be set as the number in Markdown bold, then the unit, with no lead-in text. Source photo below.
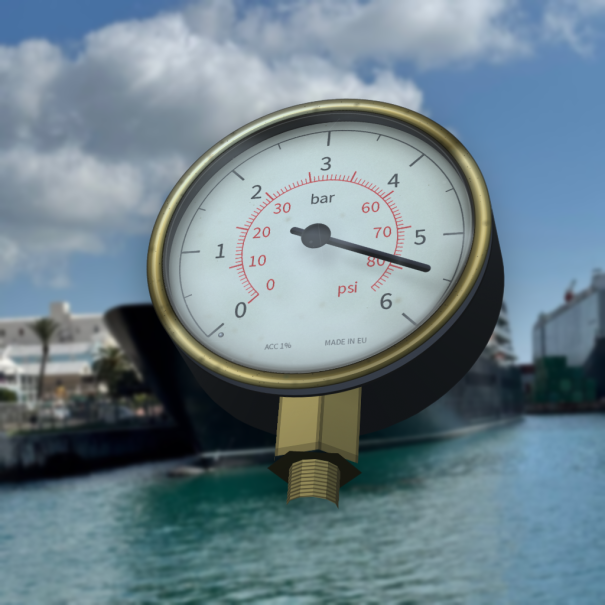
**5.5** bar
